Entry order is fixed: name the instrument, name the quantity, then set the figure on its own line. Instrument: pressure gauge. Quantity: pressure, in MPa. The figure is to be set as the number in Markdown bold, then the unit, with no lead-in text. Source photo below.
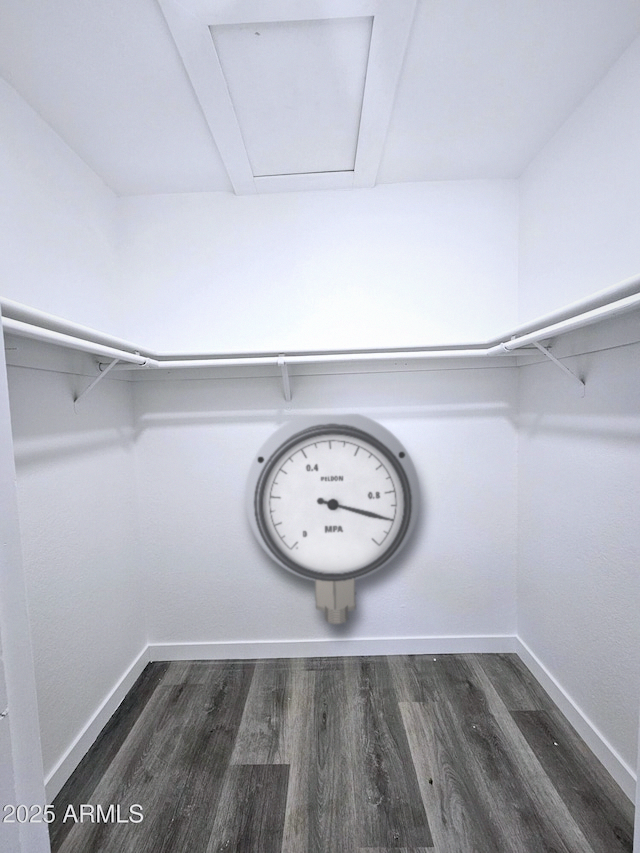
**0.9** MPa
